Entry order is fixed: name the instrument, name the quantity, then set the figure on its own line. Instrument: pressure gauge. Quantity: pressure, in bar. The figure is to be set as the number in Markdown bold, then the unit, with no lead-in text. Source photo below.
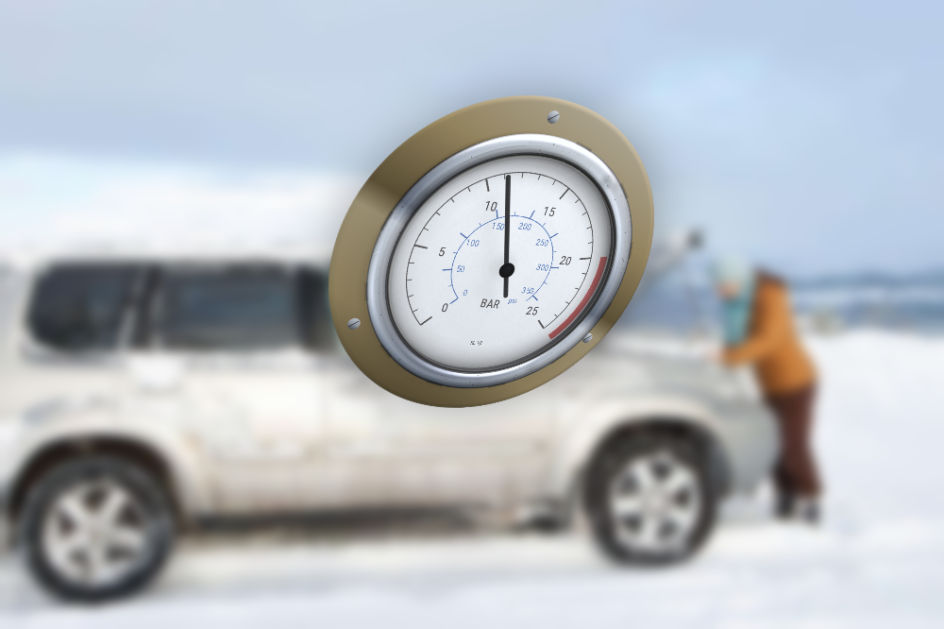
**11** bar
